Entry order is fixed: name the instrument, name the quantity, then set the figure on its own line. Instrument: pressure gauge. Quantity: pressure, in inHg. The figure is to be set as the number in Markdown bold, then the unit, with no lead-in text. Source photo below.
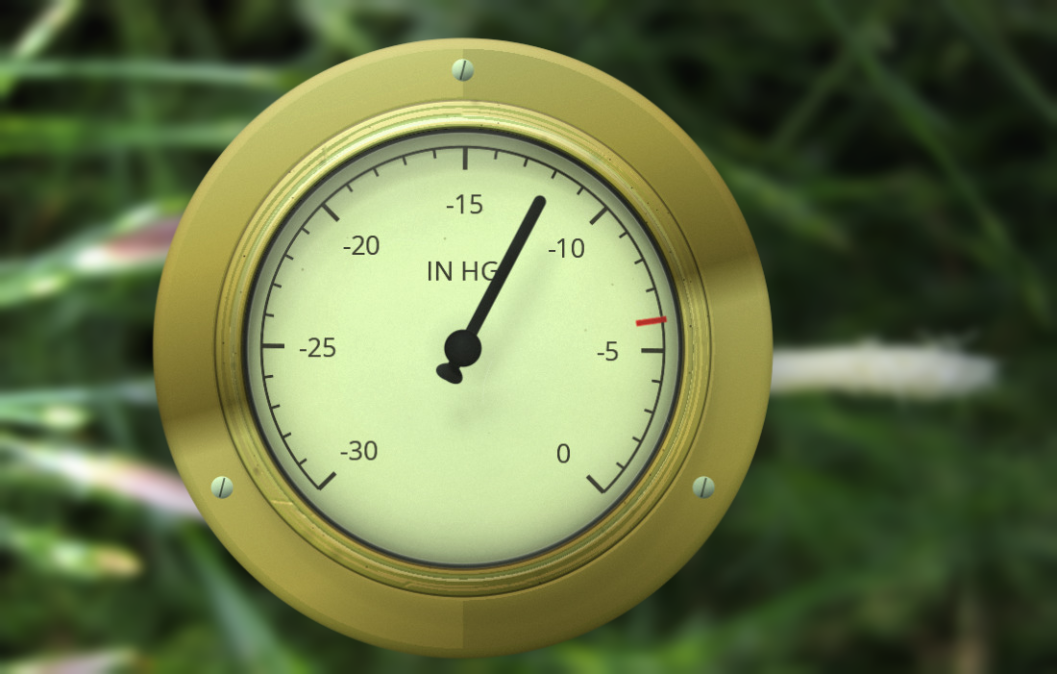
**-12** inHg
